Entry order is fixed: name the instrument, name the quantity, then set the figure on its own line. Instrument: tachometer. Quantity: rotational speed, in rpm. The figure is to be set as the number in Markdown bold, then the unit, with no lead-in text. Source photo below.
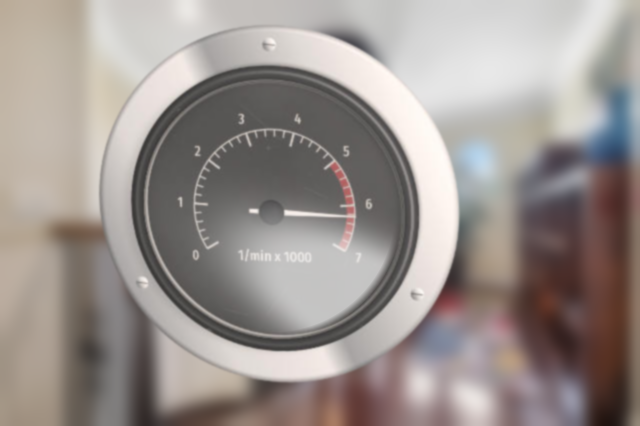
**6200** rpm
